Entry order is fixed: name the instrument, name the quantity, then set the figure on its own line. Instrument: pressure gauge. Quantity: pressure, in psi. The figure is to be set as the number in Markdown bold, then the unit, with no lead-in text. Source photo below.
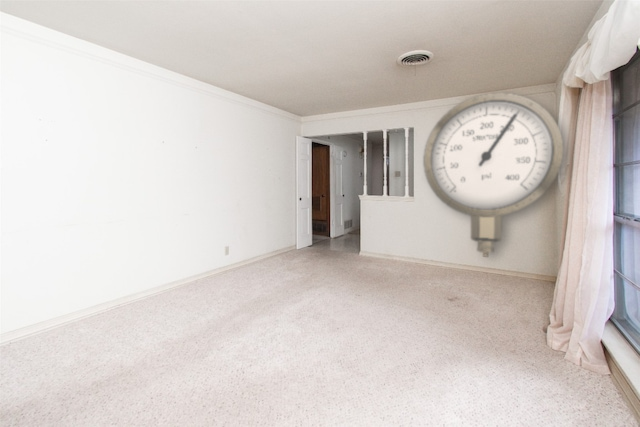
**250** psi
